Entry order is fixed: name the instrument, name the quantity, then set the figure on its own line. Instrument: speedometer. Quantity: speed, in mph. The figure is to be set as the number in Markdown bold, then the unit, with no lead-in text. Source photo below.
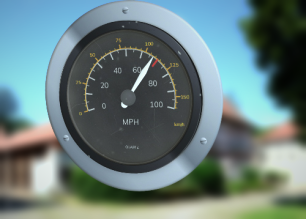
**67.5** mph
